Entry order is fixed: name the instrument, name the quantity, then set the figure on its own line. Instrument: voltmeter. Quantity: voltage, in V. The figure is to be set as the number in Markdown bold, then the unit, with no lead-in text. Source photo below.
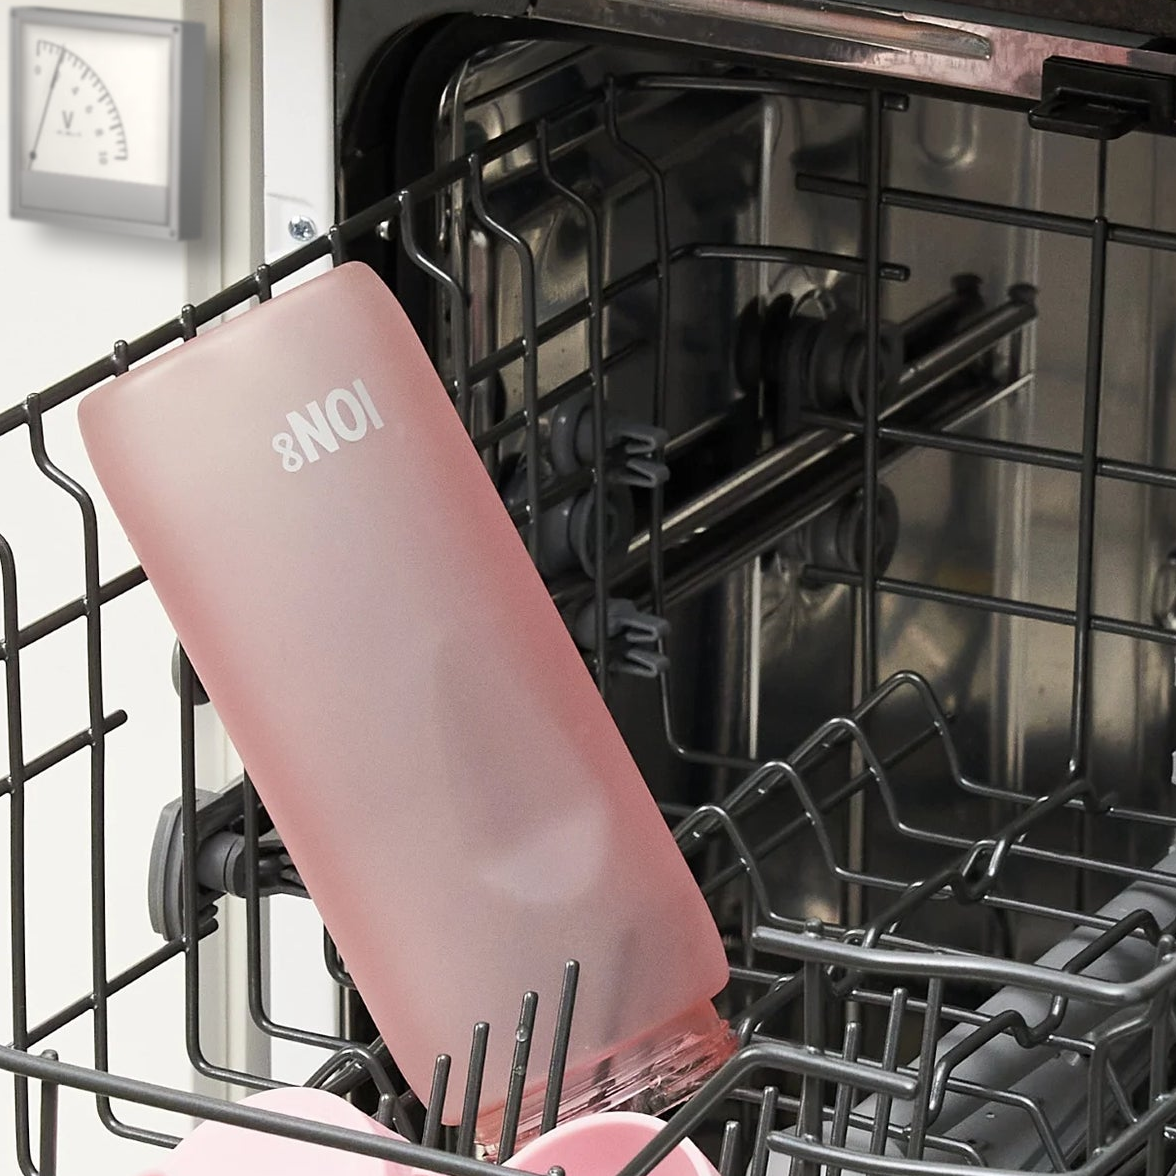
**2** V
